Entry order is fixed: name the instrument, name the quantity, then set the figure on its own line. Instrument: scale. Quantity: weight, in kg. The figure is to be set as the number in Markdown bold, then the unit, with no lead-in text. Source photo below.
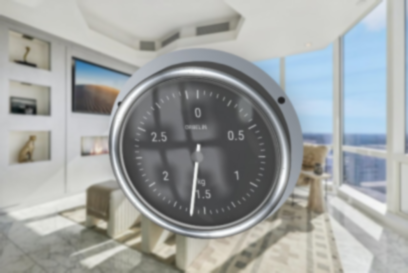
**1.6** kg
